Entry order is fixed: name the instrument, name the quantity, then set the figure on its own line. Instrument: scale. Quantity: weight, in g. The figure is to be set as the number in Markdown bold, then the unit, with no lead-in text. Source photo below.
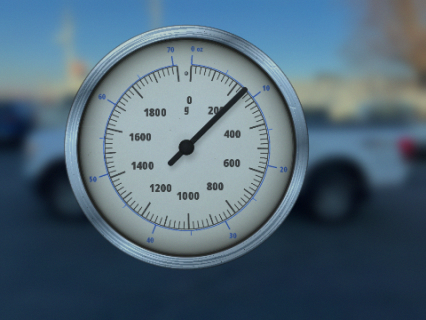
**240** g
